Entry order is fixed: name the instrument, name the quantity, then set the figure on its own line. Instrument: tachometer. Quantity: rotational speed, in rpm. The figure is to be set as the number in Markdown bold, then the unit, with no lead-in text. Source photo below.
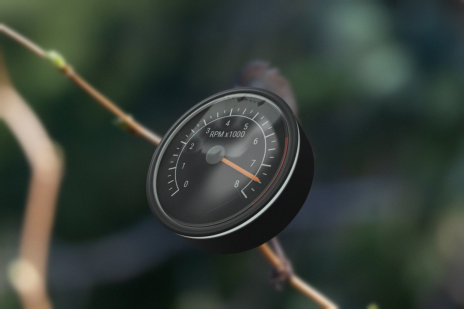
**7500** rpm
